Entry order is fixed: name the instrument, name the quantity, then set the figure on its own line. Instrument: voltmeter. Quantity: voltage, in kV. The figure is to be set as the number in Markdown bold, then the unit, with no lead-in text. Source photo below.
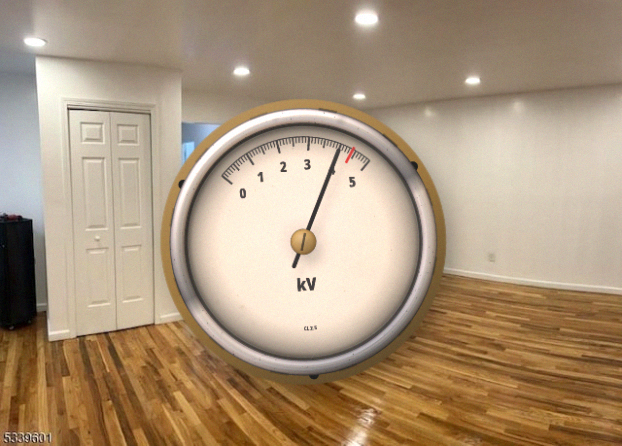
**4** kV
